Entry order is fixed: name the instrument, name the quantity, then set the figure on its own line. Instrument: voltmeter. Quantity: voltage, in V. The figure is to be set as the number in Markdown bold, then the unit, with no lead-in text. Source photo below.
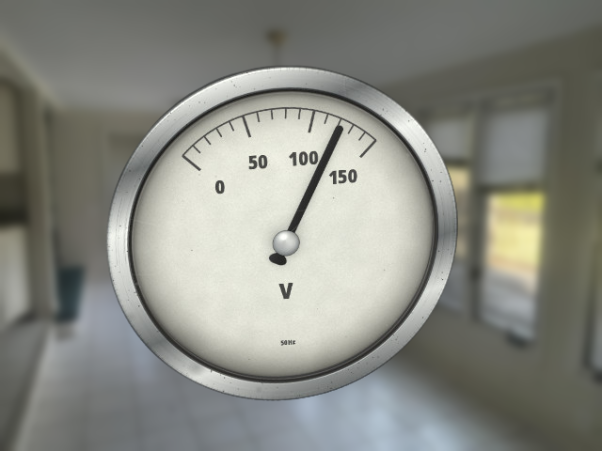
**120** V
